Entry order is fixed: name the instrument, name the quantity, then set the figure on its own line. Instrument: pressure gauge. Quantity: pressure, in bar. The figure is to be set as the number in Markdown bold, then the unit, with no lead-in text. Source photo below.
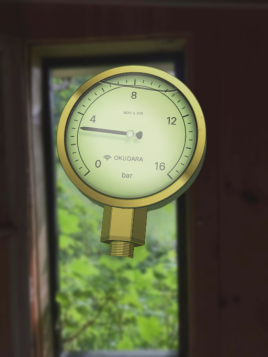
**3** bar
